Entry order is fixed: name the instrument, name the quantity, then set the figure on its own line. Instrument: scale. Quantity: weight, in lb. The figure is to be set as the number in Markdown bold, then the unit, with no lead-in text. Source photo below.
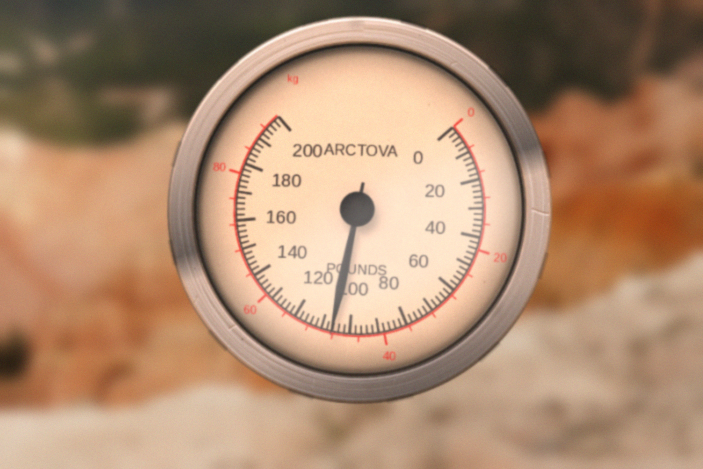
**106** lb
